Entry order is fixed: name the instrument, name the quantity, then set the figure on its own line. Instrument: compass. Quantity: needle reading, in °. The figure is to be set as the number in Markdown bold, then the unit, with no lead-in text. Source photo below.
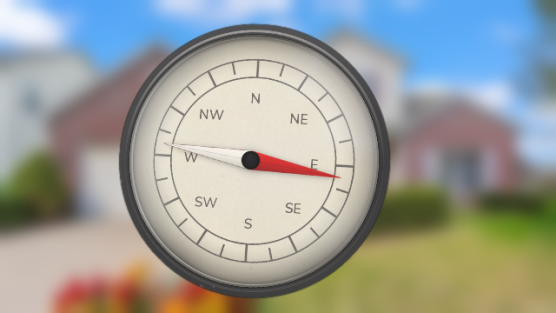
**97.5** °
